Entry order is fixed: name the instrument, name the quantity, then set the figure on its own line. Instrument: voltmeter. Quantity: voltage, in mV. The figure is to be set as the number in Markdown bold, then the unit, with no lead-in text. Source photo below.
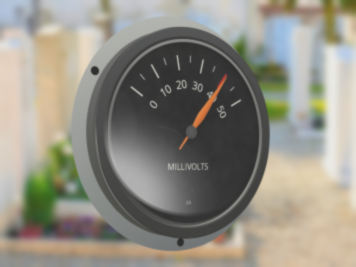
**40** mV
